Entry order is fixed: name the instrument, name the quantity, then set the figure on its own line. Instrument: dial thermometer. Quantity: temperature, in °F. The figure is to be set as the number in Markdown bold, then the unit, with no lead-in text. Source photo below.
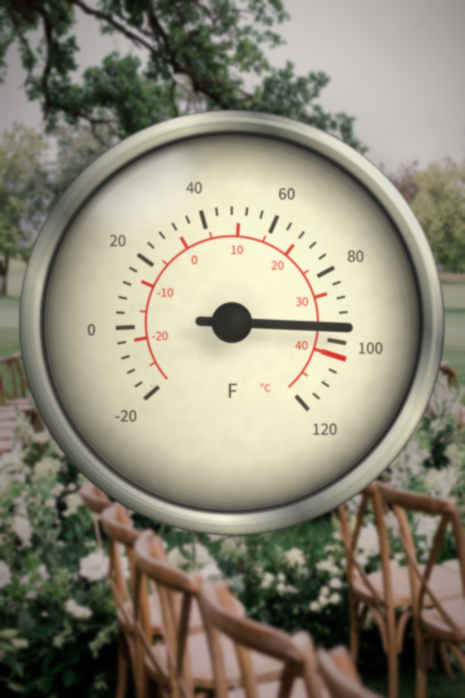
**96** °F
